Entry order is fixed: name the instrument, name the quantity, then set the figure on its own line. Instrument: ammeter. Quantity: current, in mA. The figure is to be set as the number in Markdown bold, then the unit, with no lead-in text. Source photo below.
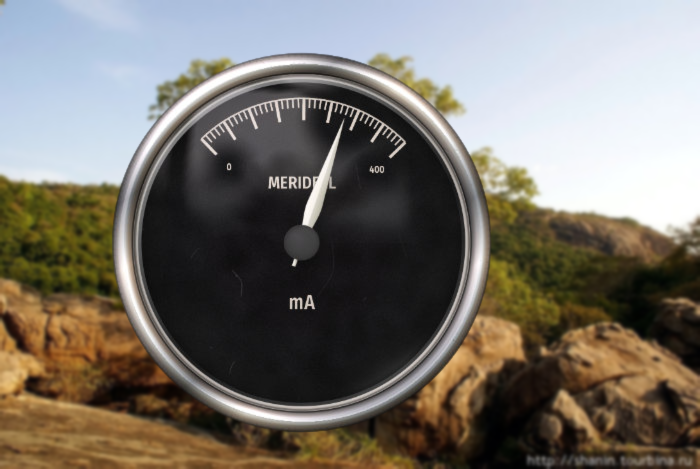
**280** mA
